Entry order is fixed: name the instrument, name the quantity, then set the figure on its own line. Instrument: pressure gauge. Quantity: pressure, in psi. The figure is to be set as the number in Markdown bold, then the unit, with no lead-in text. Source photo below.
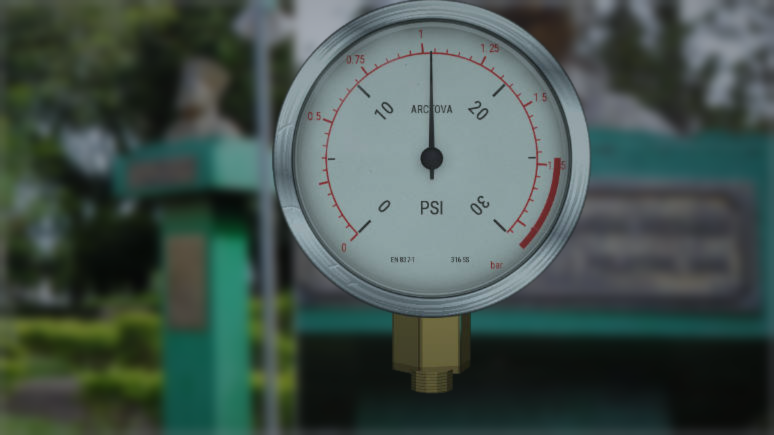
**15** psi
